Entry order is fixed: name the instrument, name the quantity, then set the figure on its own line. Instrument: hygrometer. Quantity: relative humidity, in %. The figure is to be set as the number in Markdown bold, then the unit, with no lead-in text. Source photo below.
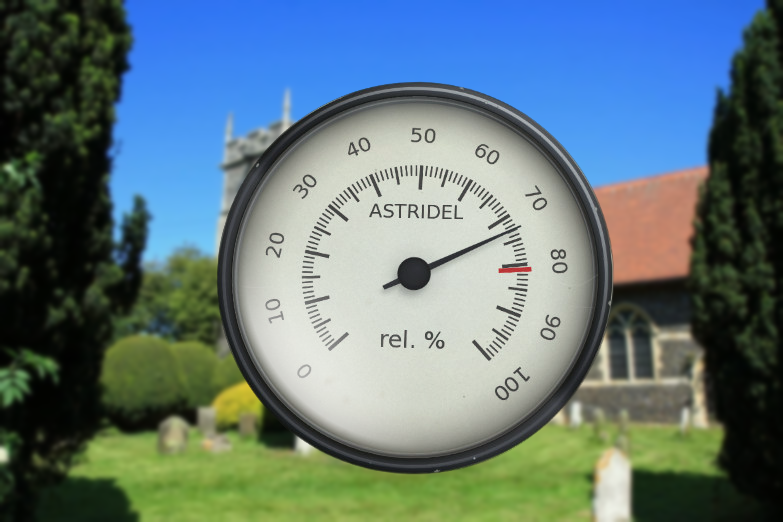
**73** %
